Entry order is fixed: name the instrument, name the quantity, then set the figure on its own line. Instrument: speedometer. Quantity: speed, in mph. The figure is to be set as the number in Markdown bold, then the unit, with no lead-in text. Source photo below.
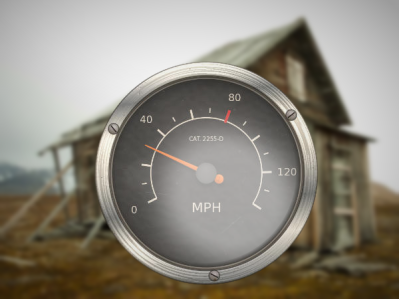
**30** mph
